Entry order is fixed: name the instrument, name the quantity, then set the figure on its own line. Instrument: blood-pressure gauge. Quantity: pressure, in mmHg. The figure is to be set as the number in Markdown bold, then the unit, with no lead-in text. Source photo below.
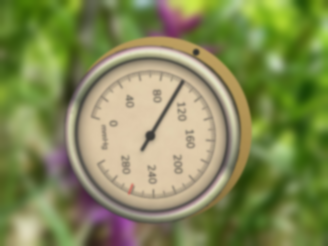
**100** mmHg
